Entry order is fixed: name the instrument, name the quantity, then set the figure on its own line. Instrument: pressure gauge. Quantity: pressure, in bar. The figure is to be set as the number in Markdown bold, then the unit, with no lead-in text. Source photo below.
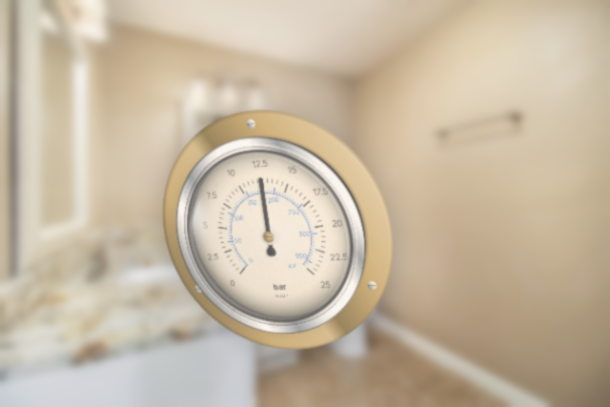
**12.5** bar
